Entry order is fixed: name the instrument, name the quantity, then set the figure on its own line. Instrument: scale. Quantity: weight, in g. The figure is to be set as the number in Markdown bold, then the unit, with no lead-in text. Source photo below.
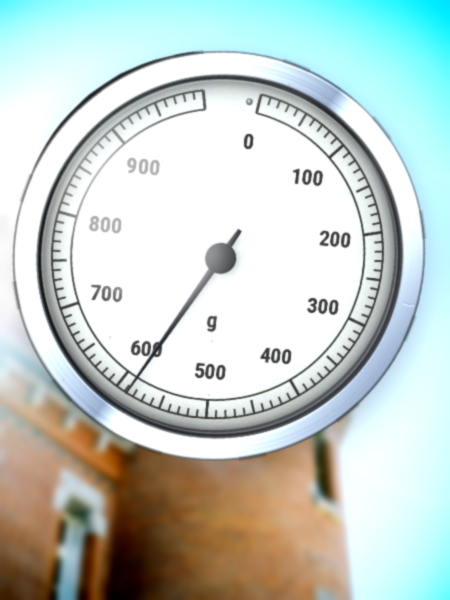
**590** g
